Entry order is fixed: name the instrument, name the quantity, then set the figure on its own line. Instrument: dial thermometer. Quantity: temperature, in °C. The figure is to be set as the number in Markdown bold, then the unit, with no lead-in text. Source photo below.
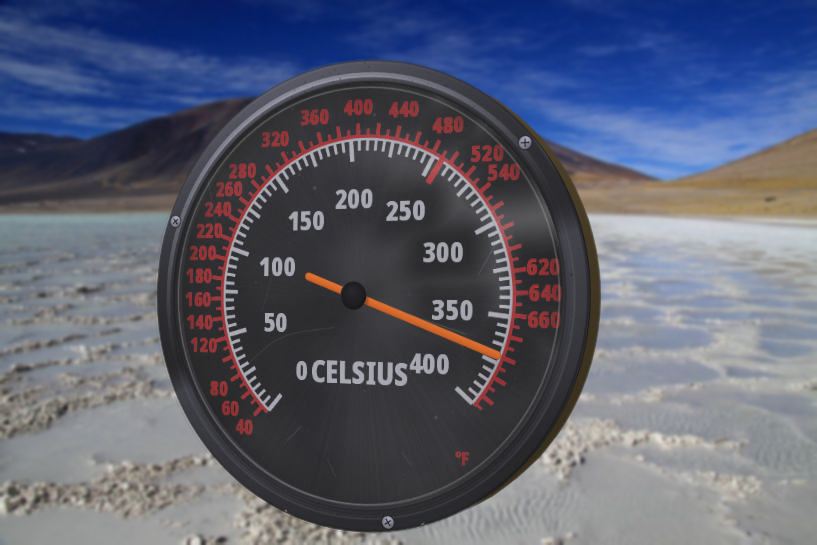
**370** °C
